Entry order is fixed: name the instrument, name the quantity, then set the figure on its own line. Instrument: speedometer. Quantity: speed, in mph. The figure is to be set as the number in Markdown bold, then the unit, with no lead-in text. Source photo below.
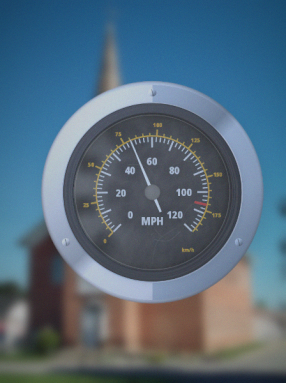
**50** mph
